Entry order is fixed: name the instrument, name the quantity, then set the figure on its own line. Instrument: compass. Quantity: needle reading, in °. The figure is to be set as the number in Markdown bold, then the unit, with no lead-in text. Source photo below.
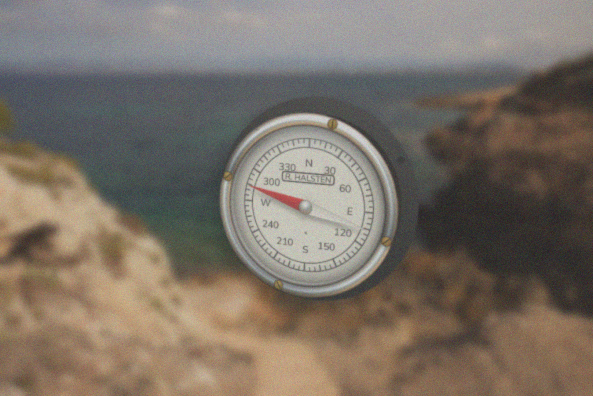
**285** °
